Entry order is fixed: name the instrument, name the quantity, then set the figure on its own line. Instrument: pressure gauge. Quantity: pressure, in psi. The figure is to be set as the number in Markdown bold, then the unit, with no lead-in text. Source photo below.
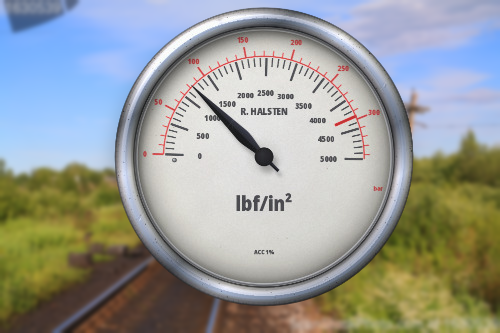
**1200** psi
